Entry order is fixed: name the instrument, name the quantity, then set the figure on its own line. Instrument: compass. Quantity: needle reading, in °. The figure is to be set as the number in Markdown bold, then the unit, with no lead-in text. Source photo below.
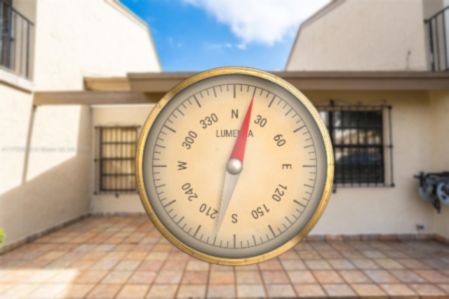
**15** °
